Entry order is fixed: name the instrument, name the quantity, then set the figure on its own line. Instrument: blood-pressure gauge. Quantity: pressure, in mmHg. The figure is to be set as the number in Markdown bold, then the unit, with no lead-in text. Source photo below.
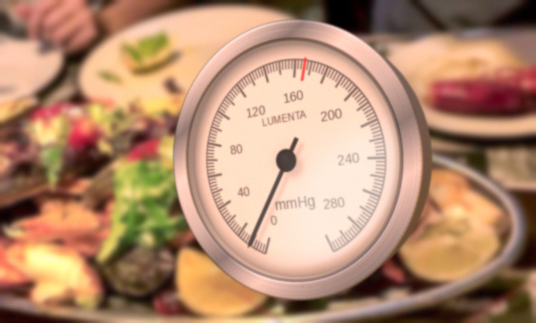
**10** mmHg
